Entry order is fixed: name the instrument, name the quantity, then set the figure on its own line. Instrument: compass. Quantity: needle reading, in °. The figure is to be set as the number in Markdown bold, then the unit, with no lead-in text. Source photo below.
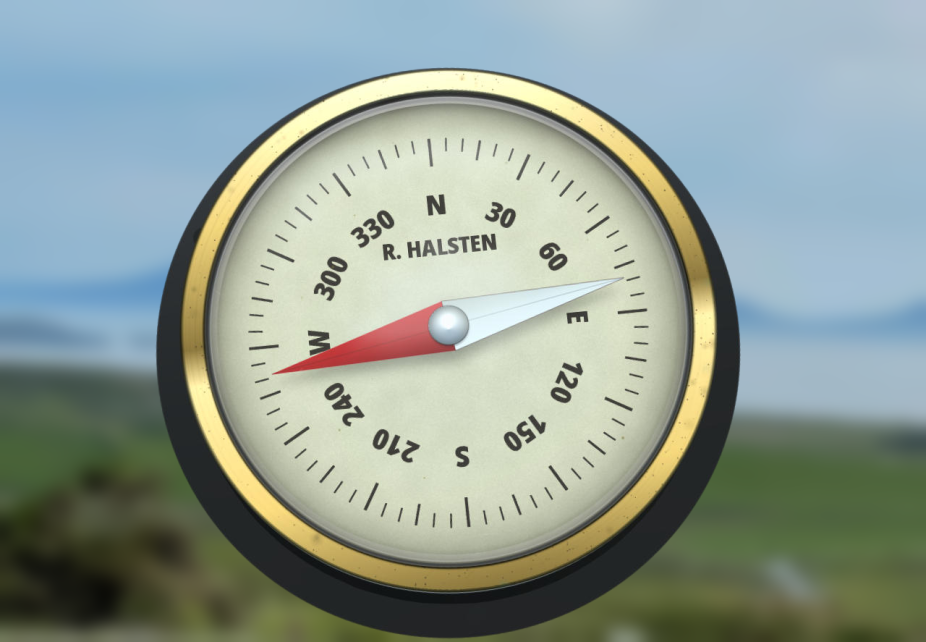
**260** °
